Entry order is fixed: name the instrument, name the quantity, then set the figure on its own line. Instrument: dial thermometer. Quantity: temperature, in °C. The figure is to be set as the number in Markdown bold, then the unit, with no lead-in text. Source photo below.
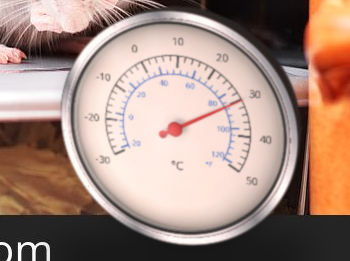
**30** °C
